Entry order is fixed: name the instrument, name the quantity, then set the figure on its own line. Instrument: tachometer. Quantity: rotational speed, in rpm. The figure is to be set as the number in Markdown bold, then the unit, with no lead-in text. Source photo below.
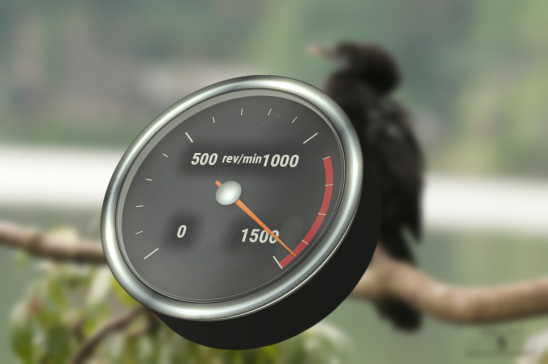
**1450** rpm
